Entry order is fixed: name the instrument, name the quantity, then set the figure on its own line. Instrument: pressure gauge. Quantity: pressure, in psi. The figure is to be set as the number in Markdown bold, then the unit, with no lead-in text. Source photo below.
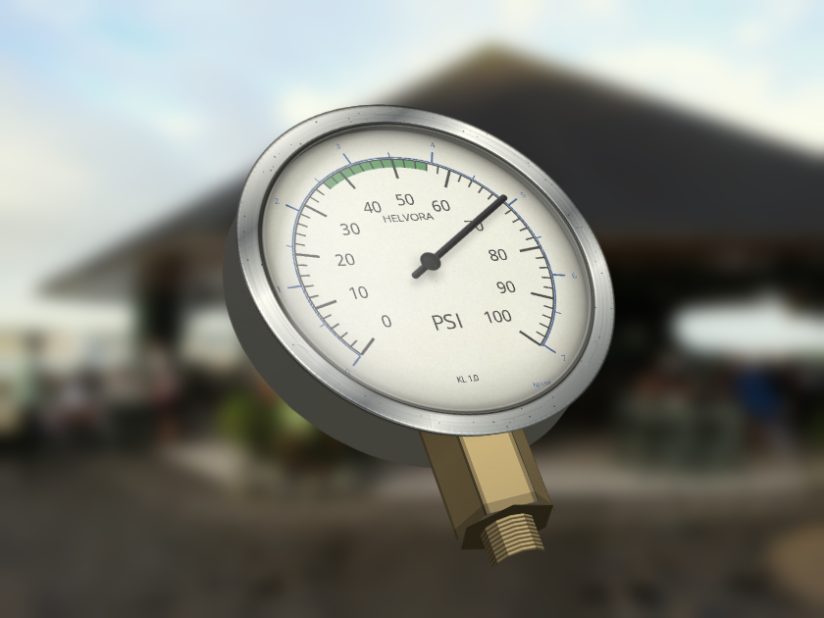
**70** psi
